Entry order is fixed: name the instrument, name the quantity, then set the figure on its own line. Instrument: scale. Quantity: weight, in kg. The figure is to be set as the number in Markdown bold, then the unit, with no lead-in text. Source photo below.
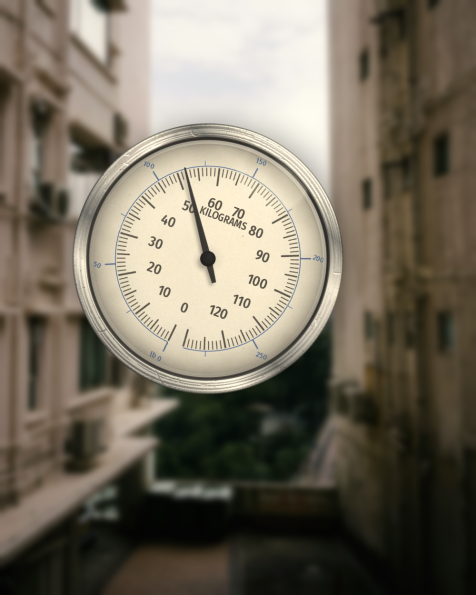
**52** kg
